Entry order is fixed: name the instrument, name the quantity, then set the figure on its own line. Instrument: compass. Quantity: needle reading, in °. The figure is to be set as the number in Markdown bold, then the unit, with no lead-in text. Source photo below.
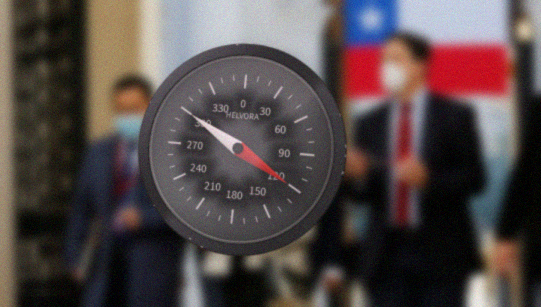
**120** °
